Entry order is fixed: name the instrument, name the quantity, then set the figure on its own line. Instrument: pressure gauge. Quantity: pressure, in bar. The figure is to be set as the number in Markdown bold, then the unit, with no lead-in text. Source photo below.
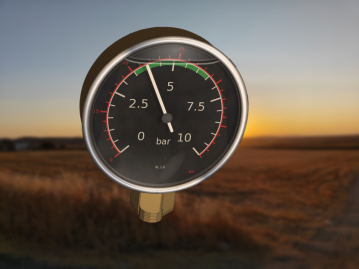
**4** bar
